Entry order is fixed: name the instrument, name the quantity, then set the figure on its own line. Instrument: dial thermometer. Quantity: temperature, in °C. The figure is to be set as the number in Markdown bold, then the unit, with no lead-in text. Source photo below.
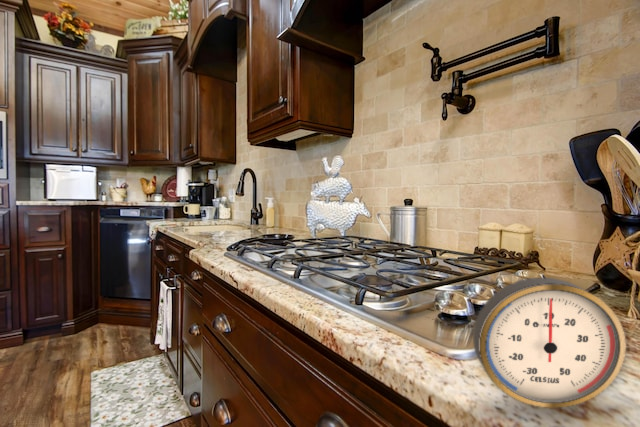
**10** °C
